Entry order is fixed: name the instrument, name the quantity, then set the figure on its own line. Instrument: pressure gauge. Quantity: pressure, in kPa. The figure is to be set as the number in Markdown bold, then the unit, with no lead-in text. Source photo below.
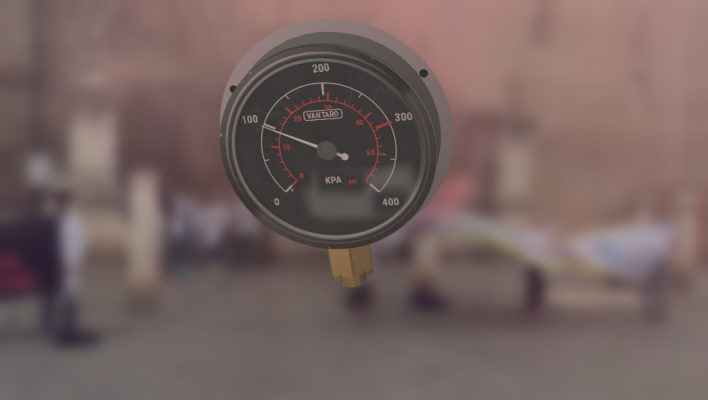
**100** kPa
